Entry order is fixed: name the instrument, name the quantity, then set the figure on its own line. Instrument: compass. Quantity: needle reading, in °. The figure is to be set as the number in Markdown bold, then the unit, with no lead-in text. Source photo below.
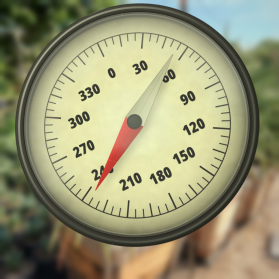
**235** °
